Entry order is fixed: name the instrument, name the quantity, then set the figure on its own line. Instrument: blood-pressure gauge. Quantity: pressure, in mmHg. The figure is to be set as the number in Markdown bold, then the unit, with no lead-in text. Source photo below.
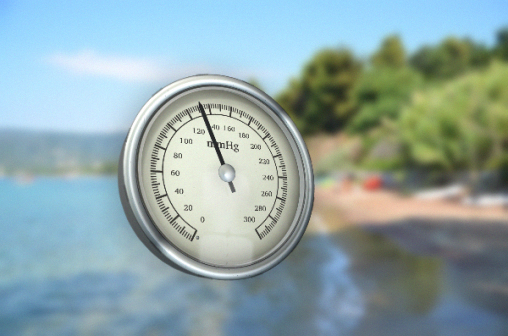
**130** mmHg
